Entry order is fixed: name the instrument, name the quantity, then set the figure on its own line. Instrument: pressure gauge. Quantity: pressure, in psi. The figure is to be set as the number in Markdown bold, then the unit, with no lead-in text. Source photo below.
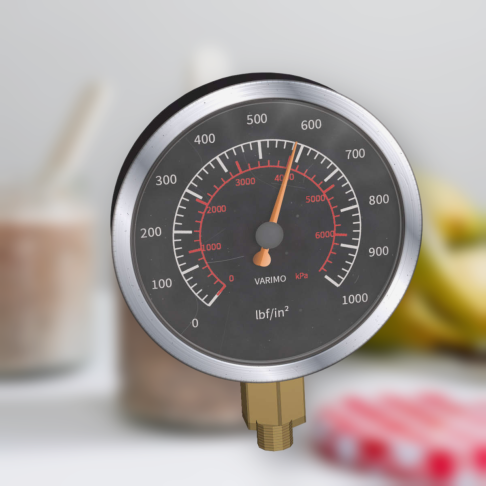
**580** psi
